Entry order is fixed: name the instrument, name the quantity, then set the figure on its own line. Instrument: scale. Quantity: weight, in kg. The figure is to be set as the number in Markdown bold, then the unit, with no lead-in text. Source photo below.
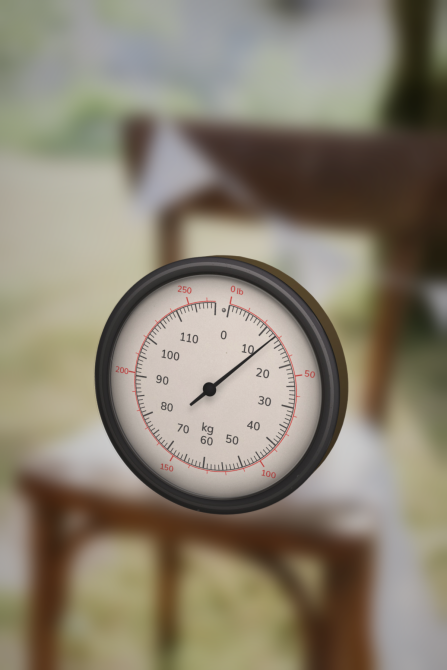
**13** kg
